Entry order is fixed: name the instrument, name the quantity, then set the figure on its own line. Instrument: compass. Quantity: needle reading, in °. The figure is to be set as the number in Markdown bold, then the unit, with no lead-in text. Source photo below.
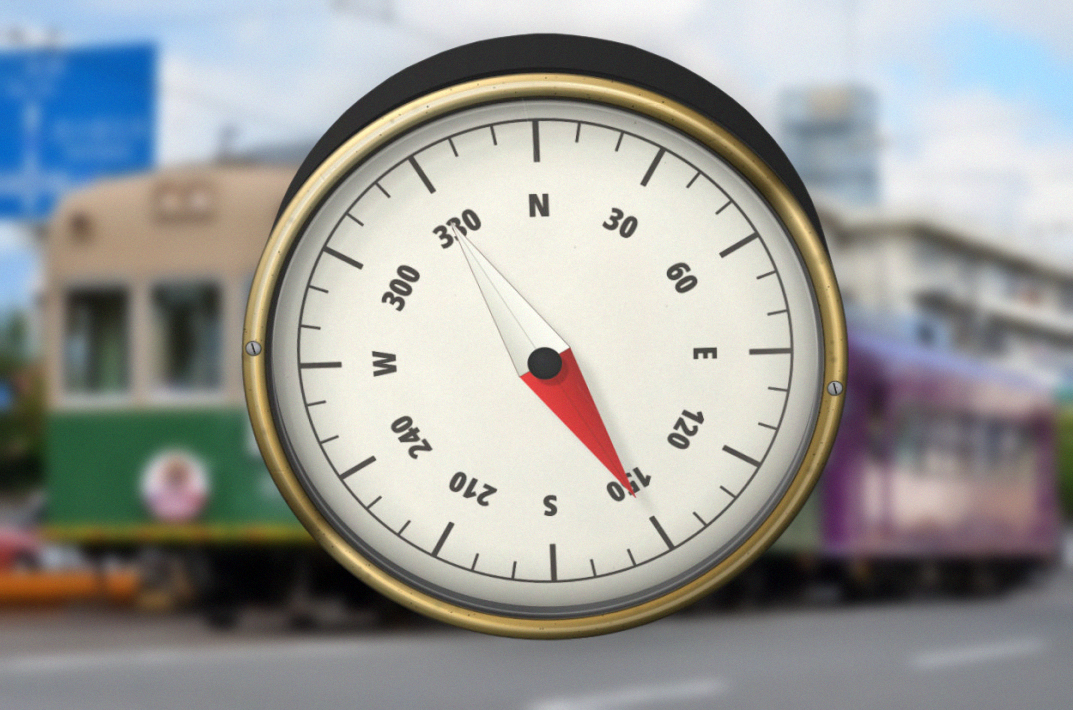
**150** °
